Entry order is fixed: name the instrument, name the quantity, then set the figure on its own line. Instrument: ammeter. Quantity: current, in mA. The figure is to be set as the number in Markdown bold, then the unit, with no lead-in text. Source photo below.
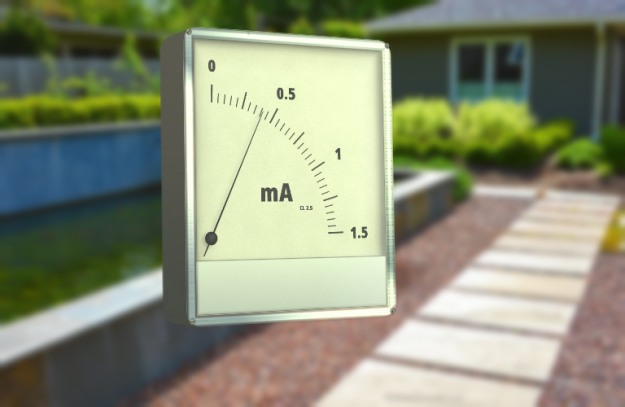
**0.4** mA
